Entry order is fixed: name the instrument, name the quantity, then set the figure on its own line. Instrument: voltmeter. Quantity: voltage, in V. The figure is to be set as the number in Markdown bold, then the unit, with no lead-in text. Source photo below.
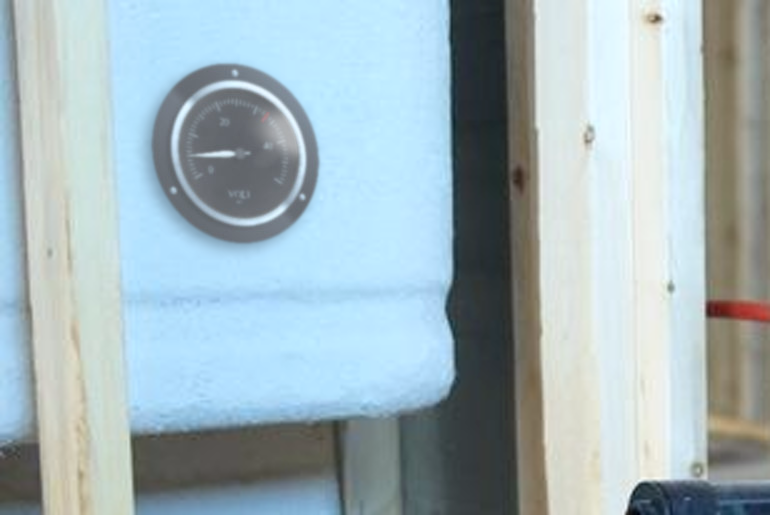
**5** V
